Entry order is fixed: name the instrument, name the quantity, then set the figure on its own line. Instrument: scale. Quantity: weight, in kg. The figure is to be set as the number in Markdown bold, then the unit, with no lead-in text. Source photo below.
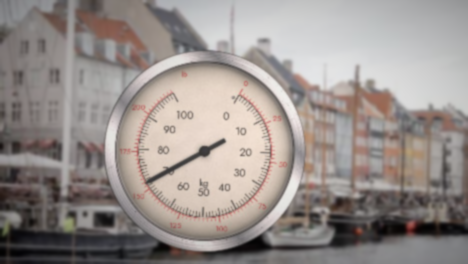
**70** kg
